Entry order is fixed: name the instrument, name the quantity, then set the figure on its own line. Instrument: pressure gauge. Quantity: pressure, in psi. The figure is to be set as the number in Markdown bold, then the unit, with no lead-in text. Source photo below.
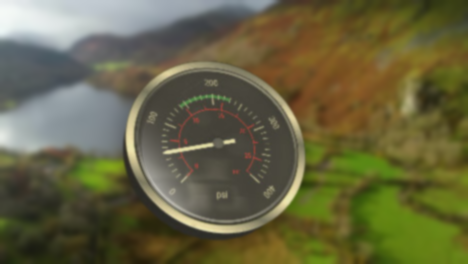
**50** psi
